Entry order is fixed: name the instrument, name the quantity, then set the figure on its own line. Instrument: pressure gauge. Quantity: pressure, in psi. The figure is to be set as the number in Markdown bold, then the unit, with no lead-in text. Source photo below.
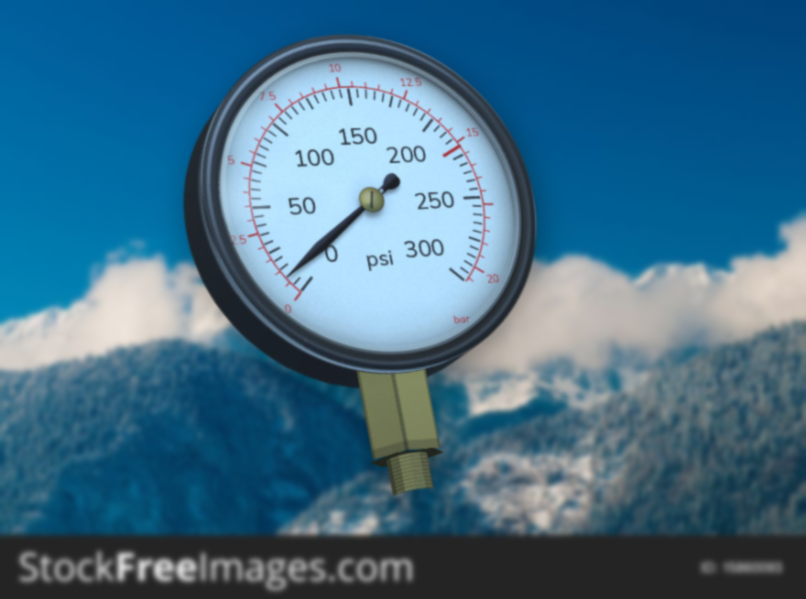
**10** psi
